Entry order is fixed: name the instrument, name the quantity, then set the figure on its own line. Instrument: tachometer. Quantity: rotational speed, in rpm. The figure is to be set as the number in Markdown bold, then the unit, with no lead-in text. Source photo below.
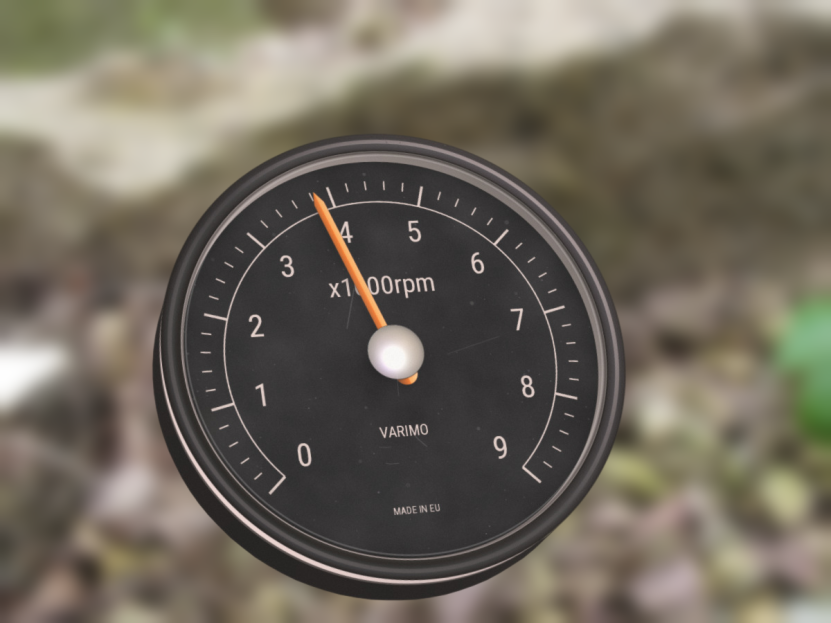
**3800** rpm
